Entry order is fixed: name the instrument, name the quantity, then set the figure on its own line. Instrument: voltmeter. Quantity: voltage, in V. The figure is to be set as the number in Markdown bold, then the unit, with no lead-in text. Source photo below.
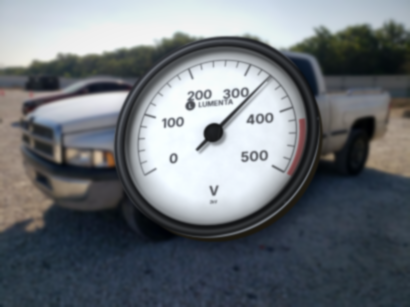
**340** V
